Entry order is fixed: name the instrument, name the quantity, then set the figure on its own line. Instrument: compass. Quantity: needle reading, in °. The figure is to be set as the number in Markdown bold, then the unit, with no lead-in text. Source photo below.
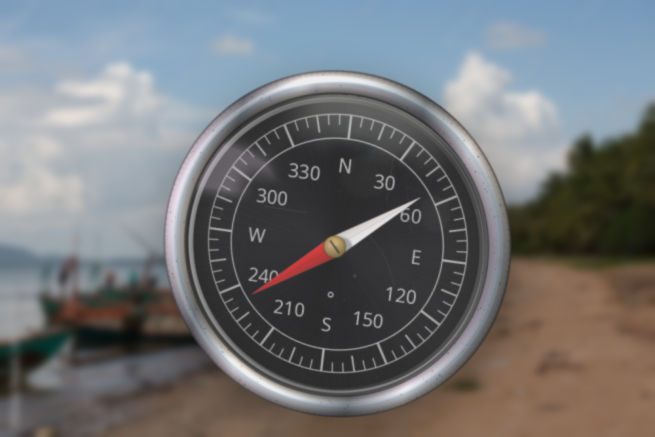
**232.5** °
